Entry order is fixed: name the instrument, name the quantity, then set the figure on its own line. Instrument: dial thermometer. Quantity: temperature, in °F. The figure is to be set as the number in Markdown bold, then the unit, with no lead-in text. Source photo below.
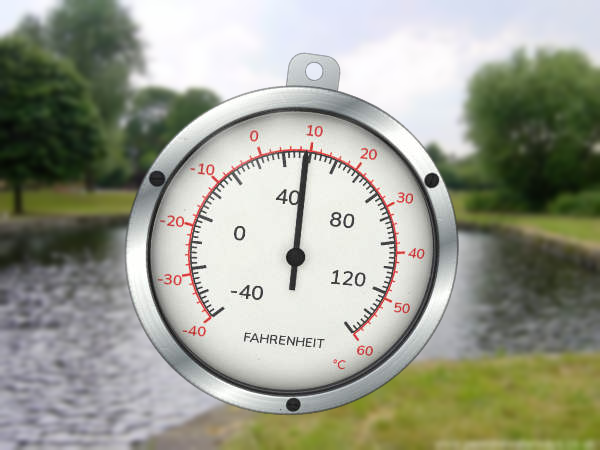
**48** °F
